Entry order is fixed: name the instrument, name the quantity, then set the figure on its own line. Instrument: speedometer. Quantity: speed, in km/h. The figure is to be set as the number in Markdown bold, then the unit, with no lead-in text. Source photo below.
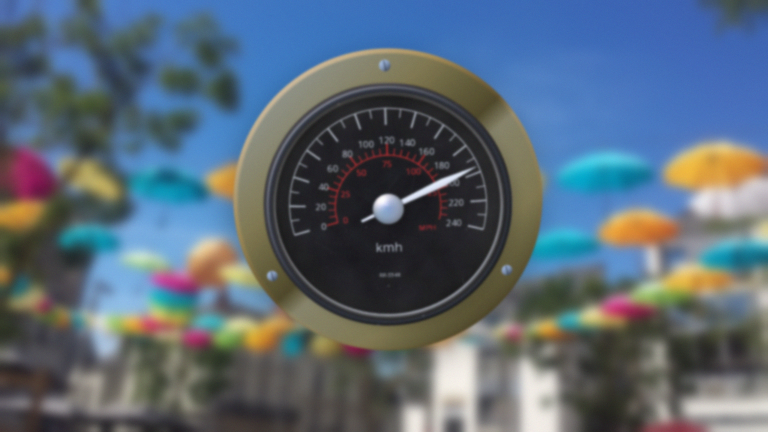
**195** km/h
